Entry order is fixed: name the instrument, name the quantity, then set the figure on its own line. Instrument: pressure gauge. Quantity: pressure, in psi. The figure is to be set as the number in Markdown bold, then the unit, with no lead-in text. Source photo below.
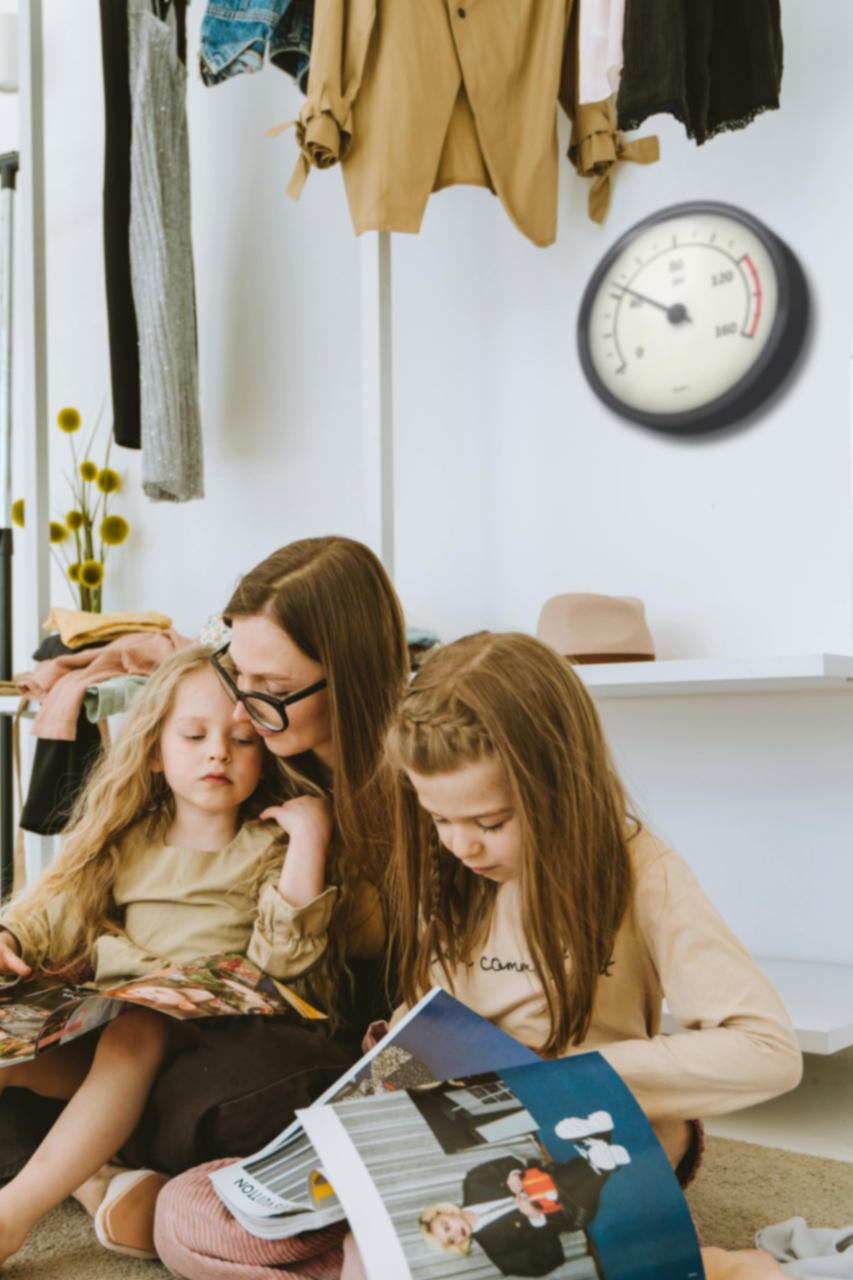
**45** psi
